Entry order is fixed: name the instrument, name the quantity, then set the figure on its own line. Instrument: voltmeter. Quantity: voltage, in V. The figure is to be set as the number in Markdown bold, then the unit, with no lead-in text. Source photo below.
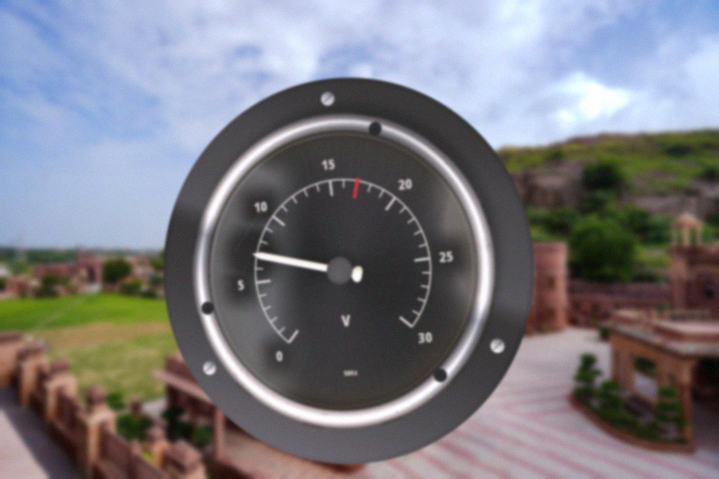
**7** V
